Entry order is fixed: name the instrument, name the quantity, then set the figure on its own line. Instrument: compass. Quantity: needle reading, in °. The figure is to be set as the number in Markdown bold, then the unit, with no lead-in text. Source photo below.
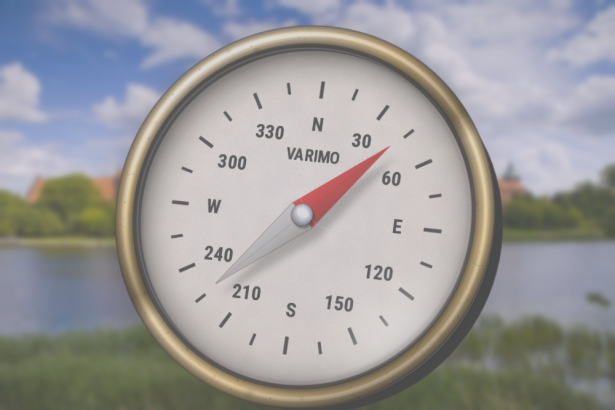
**45** °
